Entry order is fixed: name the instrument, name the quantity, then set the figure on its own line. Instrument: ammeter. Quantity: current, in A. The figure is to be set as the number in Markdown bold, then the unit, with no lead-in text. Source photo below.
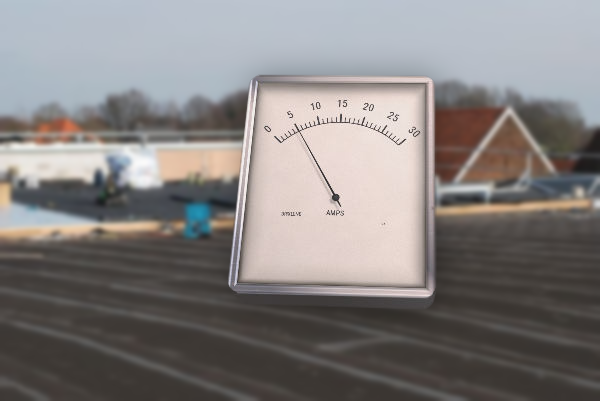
**5** A
